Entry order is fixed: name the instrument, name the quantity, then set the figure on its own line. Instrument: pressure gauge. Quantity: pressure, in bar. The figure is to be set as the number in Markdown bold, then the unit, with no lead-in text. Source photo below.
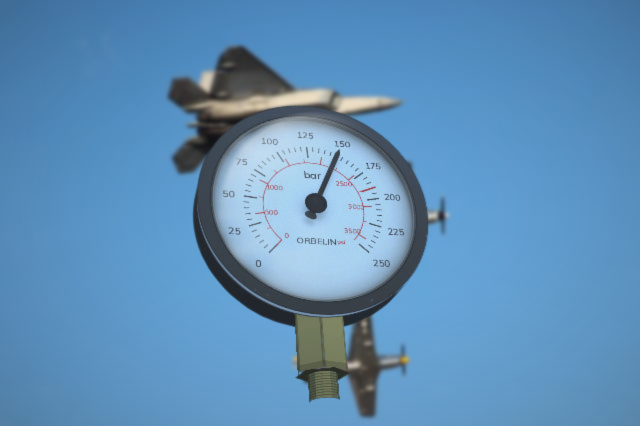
**150** bar
